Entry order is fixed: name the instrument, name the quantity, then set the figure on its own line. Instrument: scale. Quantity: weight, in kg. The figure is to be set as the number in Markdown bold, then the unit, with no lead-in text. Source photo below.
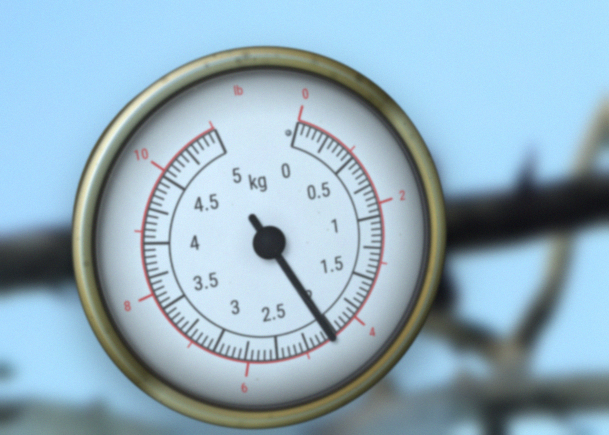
**2.05** kg
